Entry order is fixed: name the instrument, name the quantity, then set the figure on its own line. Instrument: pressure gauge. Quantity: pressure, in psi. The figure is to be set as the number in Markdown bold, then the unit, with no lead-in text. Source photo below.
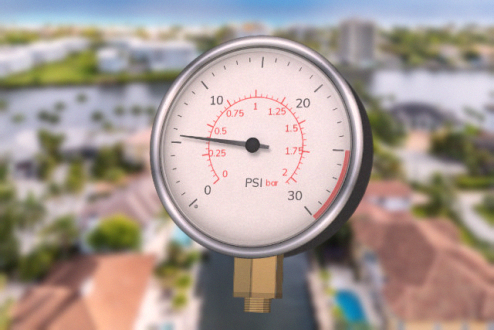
**5.5** psi
